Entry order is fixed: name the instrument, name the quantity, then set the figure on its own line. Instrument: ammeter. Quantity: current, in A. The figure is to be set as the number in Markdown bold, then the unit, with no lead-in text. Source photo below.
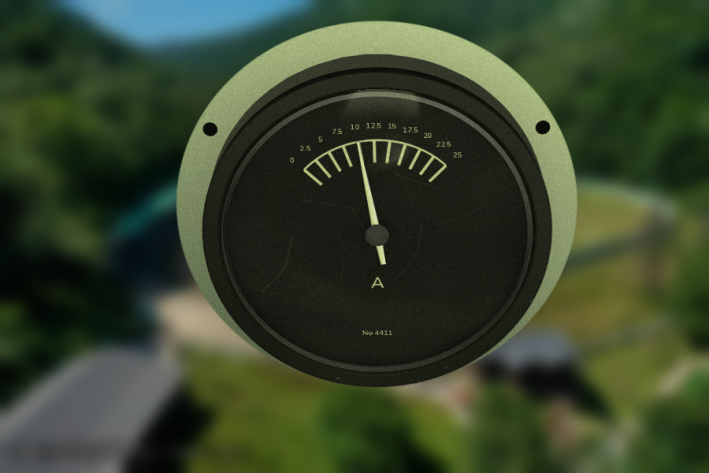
**10** A
